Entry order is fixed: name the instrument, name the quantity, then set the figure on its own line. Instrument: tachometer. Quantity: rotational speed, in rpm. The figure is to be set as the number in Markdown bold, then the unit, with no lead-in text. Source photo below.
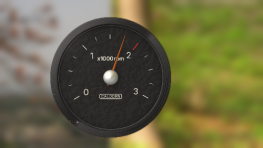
**1750** rpm
